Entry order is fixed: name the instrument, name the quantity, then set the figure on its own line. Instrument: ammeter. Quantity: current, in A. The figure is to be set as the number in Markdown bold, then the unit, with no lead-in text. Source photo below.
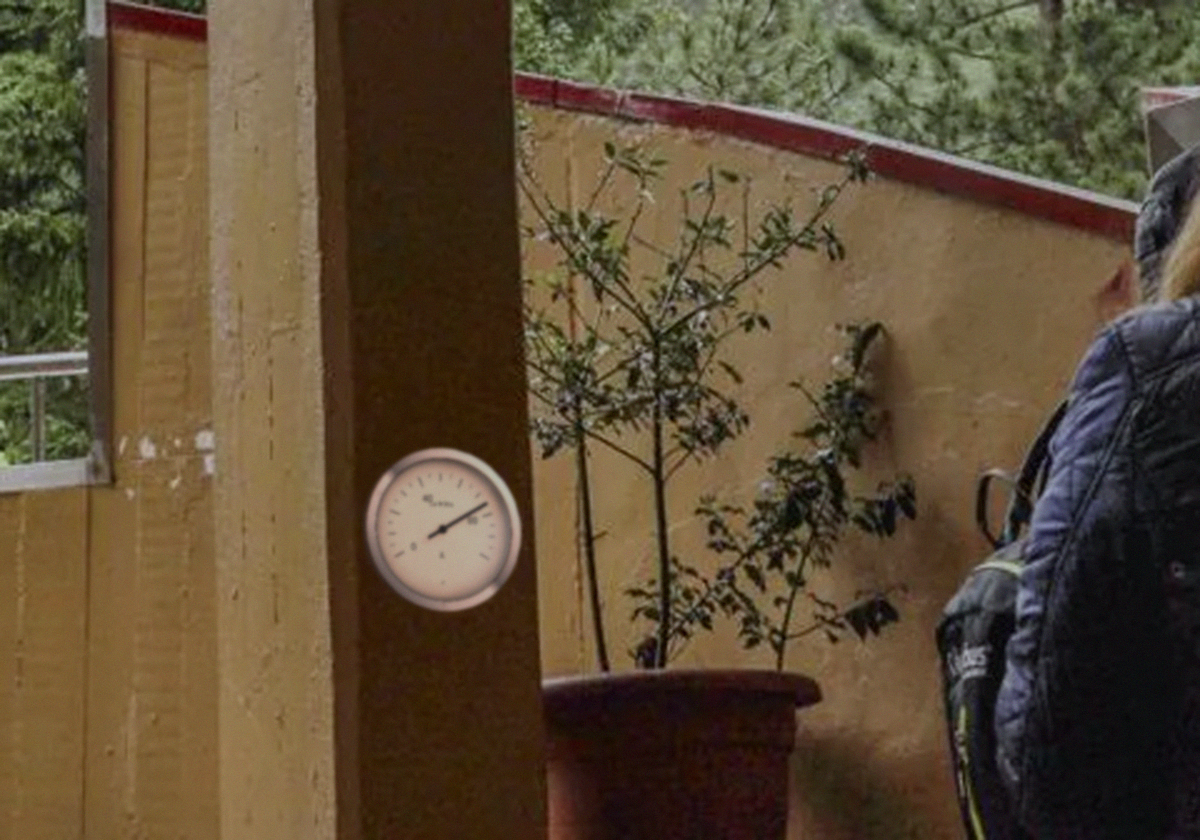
**75** A
